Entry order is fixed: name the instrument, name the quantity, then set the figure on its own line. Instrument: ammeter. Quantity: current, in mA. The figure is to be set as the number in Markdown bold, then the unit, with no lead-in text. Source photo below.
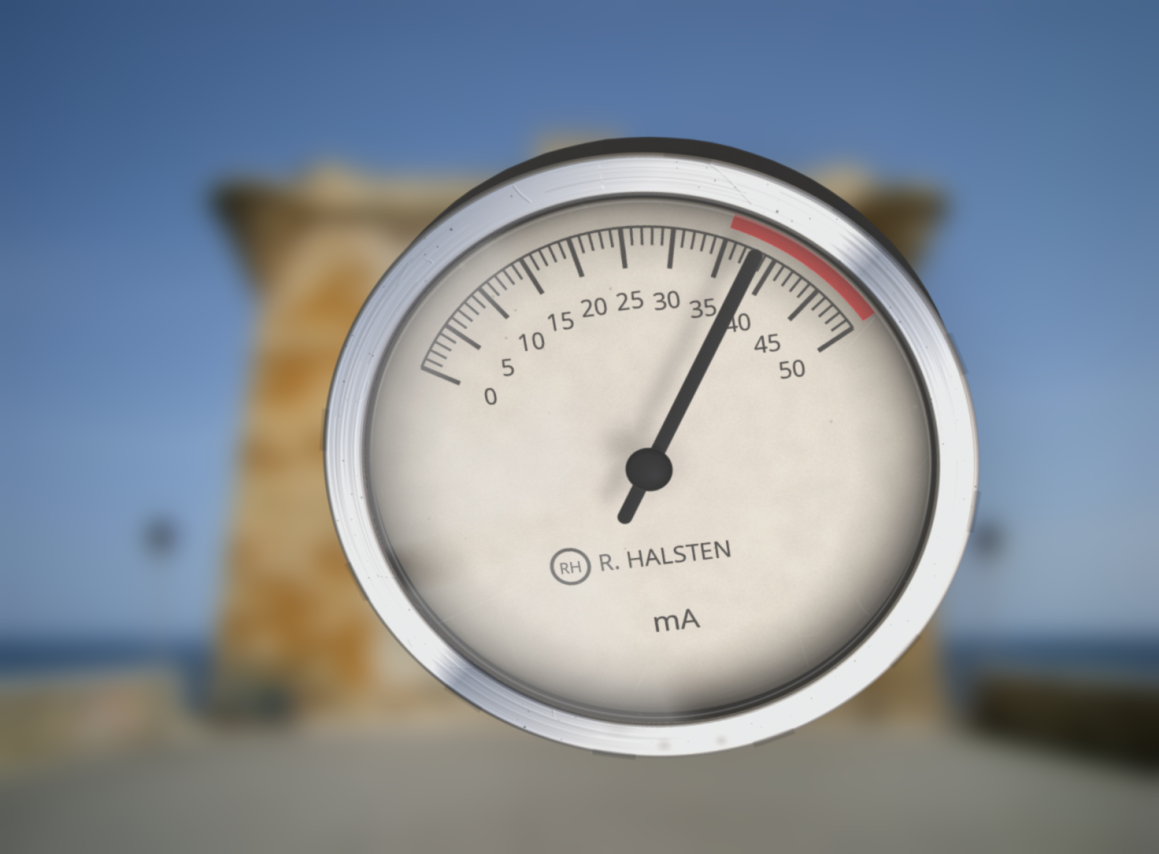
**38** mA
